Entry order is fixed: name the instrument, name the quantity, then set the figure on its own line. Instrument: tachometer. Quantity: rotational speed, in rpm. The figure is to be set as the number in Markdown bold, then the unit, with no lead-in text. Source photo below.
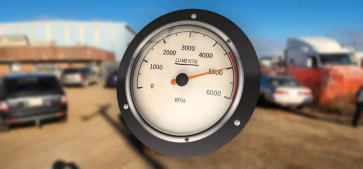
**5000** rpm
